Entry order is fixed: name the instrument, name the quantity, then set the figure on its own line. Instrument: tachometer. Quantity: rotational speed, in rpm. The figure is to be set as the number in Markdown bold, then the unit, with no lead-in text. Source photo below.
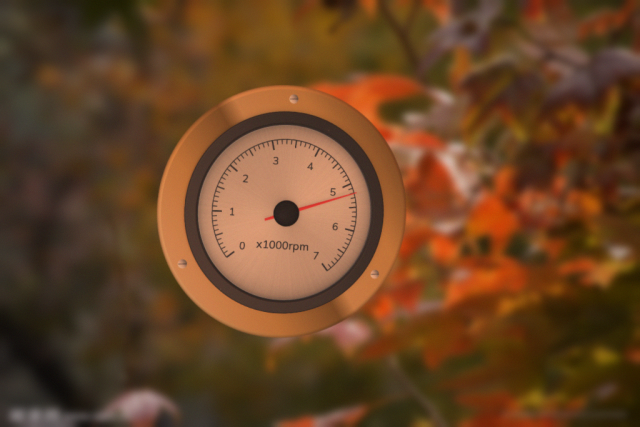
**5200** rpm
